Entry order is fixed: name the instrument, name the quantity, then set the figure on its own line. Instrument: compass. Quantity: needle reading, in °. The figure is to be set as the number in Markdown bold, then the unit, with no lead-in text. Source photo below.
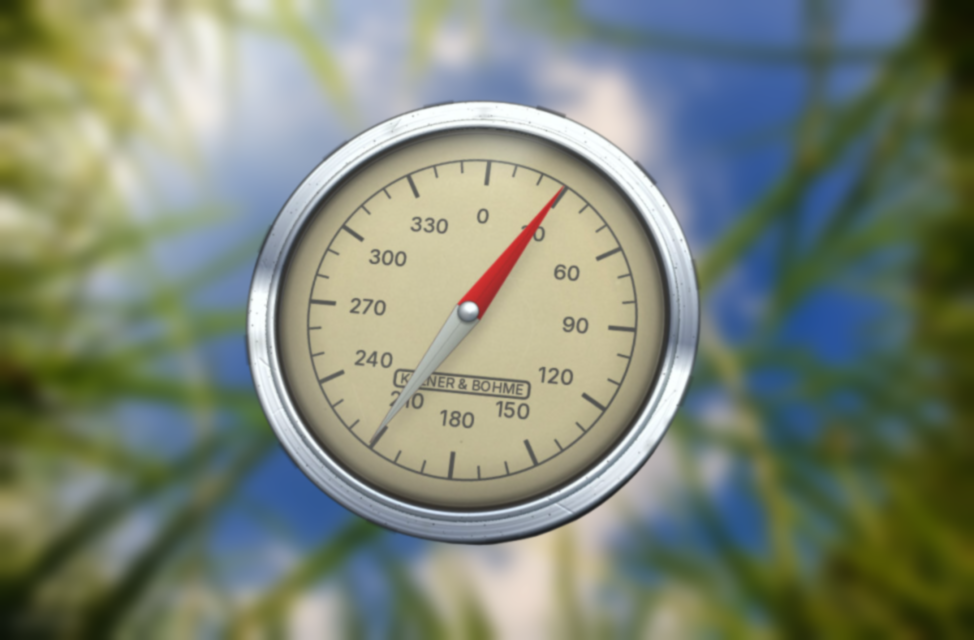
**30** °
